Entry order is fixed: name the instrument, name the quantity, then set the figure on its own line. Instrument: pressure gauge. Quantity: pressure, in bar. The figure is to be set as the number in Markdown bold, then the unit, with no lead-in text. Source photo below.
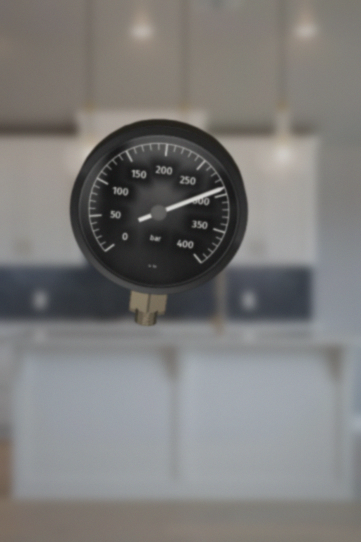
**290** bar
